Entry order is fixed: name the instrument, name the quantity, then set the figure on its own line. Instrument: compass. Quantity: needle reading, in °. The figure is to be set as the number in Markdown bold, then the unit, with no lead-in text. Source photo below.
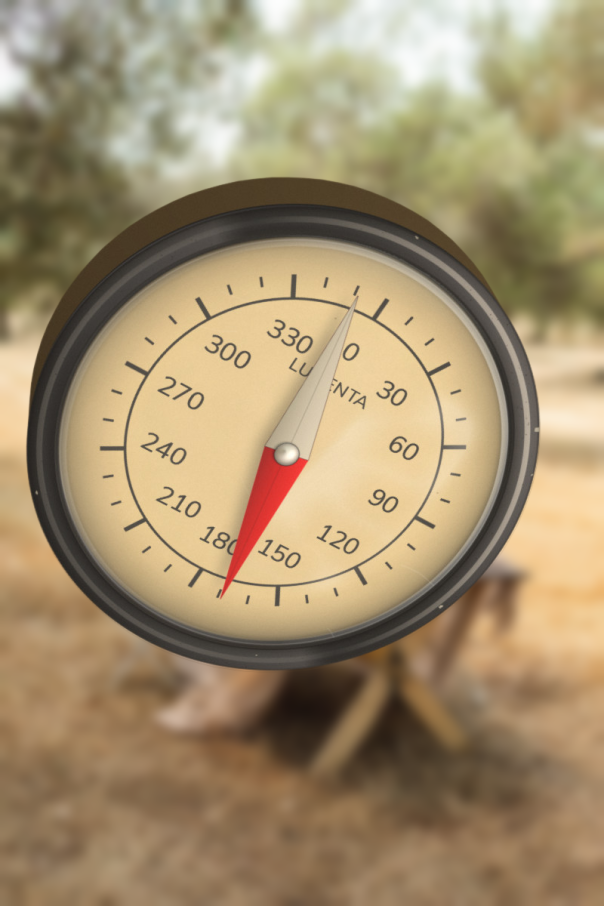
**170** °
